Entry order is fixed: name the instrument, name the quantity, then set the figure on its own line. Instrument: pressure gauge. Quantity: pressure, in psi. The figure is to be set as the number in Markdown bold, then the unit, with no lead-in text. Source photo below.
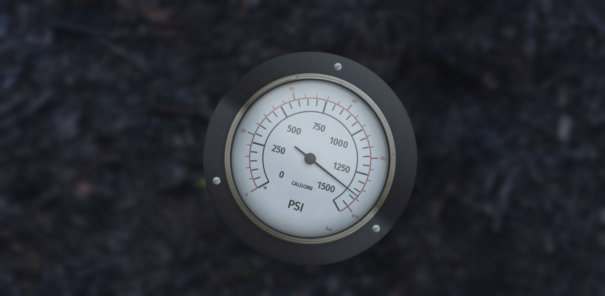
**1375** psi
